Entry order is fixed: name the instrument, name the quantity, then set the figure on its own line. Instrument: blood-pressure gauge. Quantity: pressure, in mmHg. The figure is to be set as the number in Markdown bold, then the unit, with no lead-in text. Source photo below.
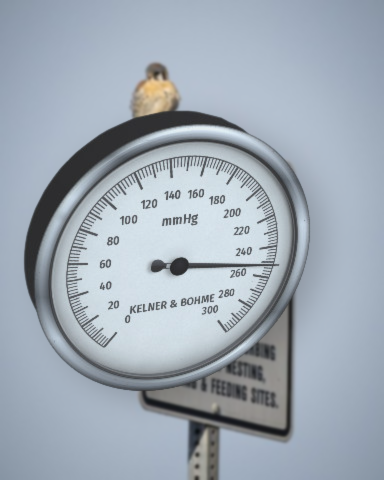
**250** mmHg
